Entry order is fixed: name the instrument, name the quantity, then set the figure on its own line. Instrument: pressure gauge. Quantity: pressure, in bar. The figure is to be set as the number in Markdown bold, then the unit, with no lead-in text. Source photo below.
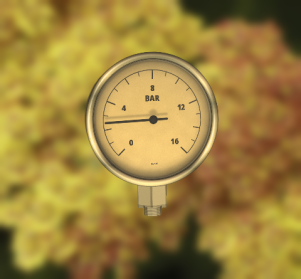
**2.5** bar
